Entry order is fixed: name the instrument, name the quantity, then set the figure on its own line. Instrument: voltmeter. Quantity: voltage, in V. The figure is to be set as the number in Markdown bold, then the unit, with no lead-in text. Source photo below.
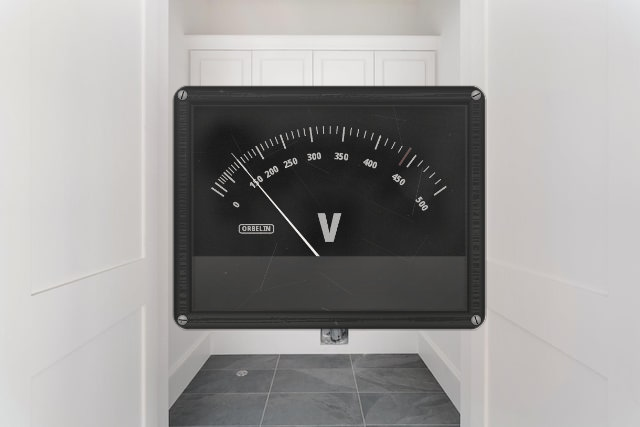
**150** V
